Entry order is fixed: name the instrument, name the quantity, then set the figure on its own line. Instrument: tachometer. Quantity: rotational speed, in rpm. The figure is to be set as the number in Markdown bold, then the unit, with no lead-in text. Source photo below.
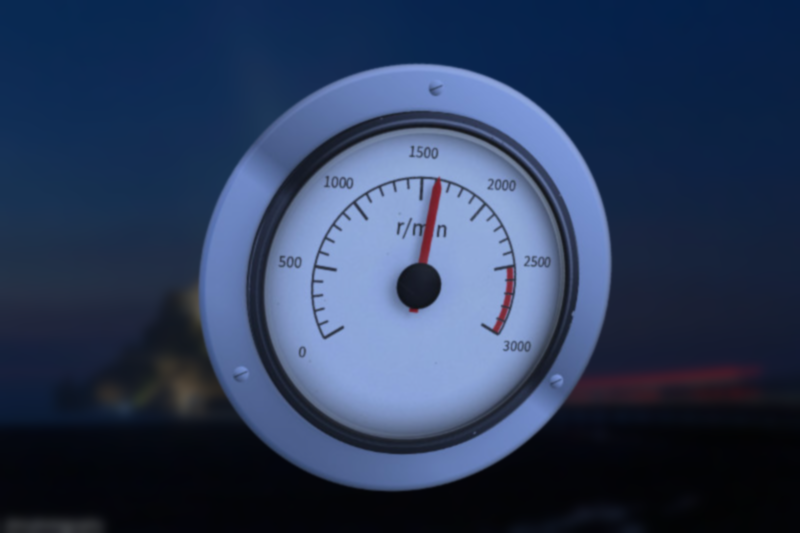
**1600** rpm
